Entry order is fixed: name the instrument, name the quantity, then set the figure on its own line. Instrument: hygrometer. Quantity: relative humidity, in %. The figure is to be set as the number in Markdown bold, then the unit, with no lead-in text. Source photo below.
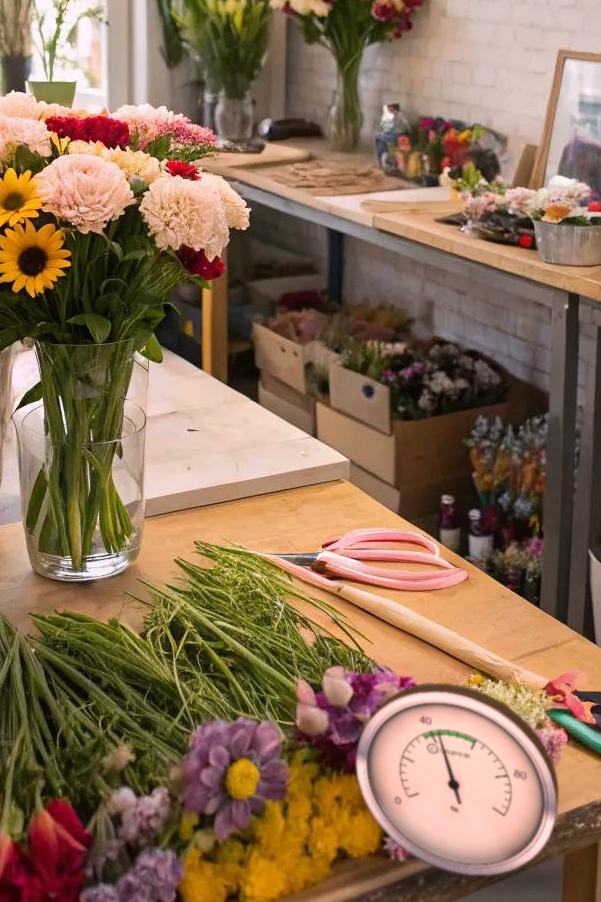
**44** %
